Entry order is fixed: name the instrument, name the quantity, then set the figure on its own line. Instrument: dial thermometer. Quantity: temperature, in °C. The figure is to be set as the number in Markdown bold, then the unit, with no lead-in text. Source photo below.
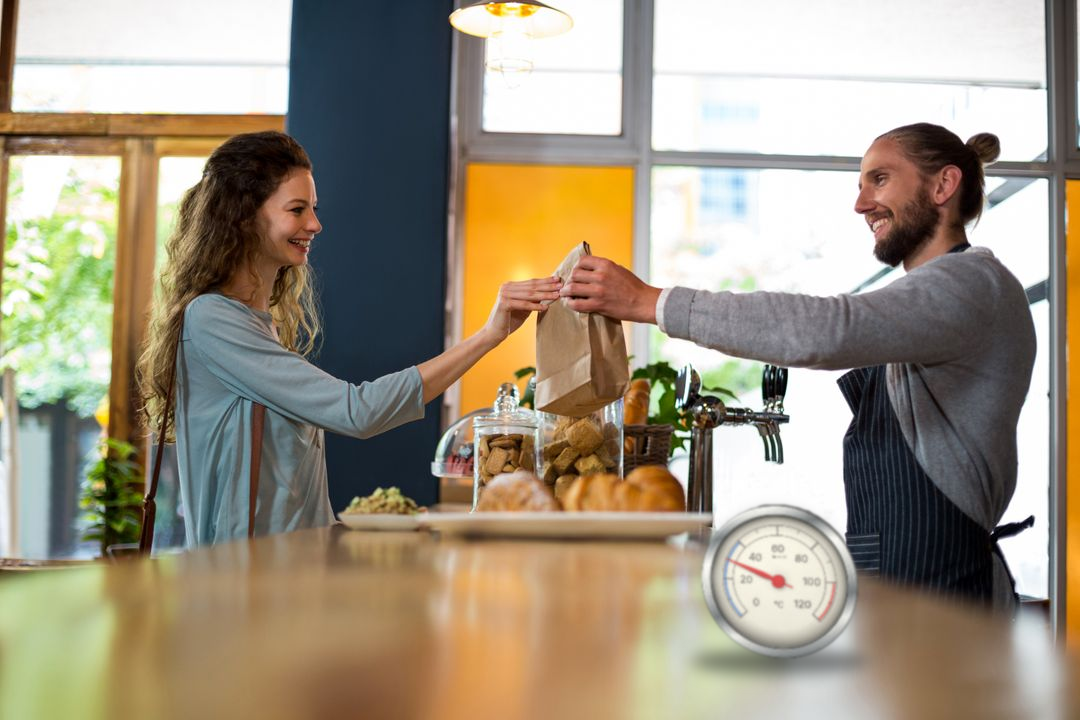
**30** °C
